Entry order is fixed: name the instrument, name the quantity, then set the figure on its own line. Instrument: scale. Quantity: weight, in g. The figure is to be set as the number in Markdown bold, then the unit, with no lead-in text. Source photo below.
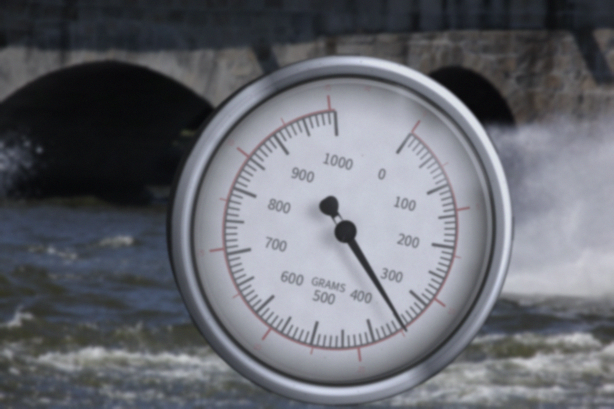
**350** g
